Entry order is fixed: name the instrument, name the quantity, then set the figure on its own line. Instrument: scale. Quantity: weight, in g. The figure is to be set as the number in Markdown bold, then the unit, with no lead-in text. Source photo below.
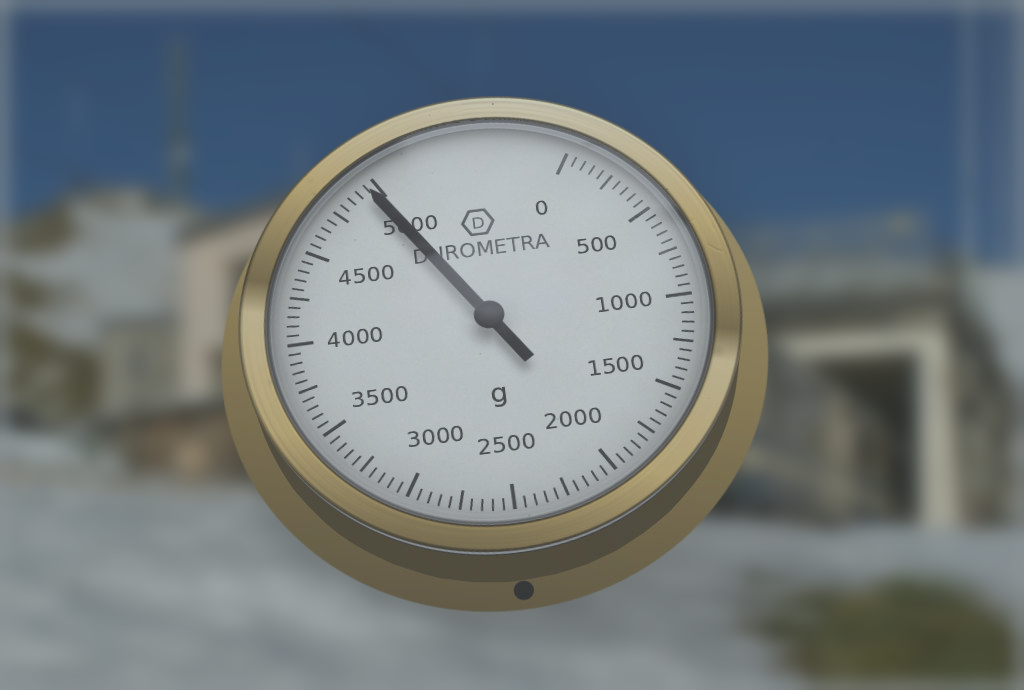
**4950** g
